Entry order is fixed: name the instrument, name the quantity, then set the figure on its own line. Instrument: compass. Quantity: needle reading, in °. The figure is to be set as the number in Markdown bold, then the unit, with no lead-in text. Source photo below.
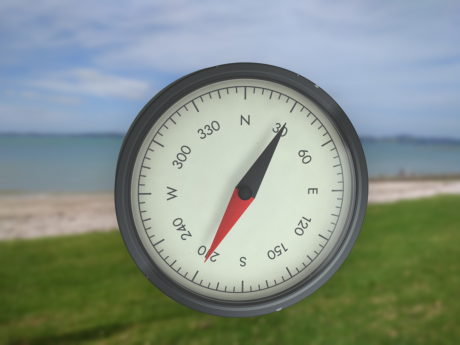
**210** °
